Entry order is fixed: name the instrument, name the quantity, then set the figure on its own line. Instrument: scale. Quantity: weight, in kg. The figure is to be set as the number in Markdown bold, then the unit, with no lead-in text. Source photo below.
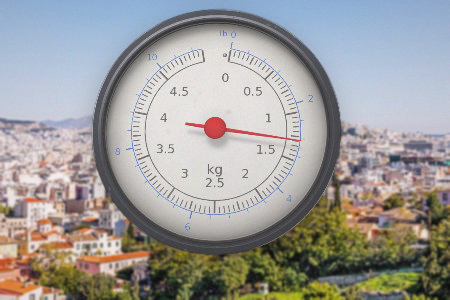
**1.3** kg
